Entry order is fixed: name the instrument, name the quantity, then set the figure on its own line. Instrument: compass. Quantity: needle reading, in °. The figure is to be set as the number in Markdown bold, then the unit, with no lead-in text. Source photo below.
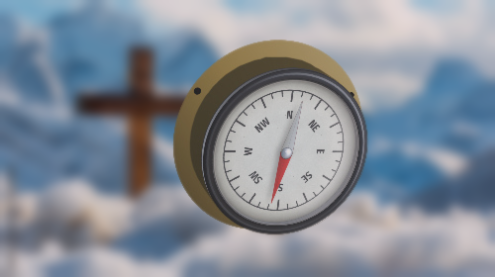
**190** °
